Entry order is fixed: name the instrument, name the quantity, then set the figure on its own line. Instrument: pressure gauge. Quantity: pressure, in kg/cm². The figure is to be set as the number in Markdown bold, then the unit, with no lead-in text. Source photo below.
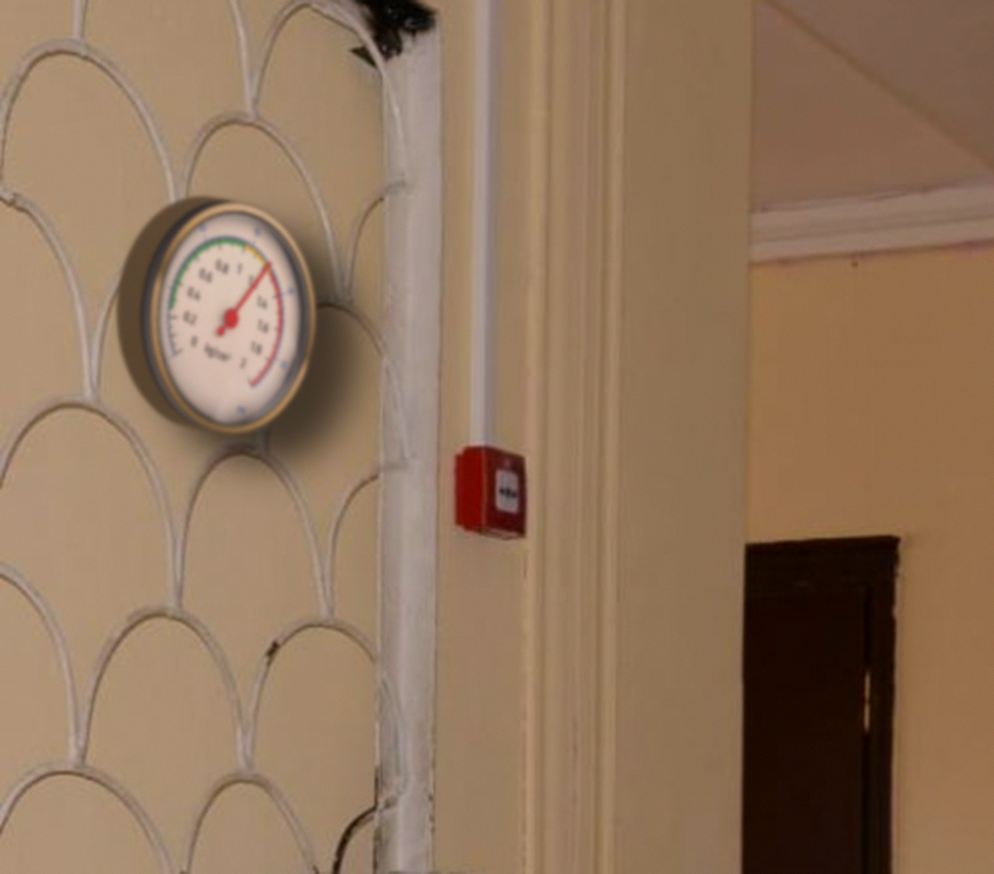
**1.2** kg/cm²
